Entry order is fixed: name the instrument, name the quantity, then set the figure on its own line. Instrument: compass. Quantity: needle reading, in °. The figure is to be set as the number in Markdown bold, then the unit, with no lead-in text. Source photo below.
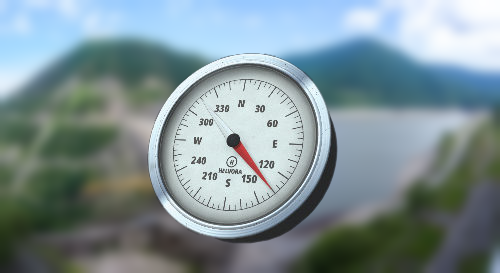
**135** °
